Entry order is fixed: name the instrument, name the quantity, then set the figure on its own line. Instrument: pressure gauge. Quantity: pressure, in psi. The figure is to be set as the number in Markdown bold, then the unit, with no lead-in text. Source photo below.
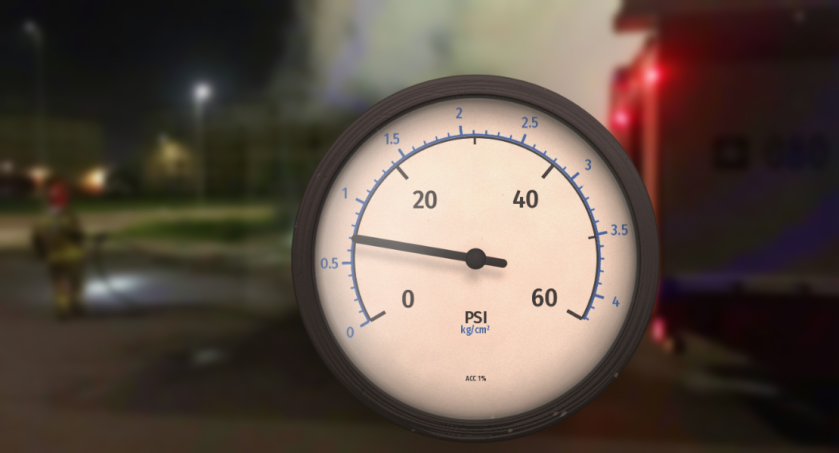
**10** psi
